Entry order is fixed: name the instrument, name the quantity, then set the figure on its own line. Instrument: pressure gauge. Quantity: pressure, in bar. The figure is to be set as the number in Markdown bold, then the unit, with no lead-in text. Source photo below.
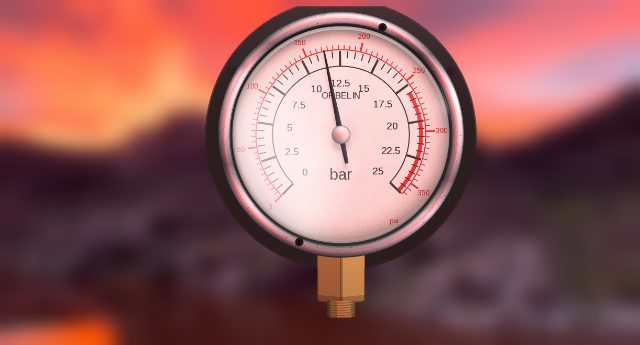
**11.5** bar
